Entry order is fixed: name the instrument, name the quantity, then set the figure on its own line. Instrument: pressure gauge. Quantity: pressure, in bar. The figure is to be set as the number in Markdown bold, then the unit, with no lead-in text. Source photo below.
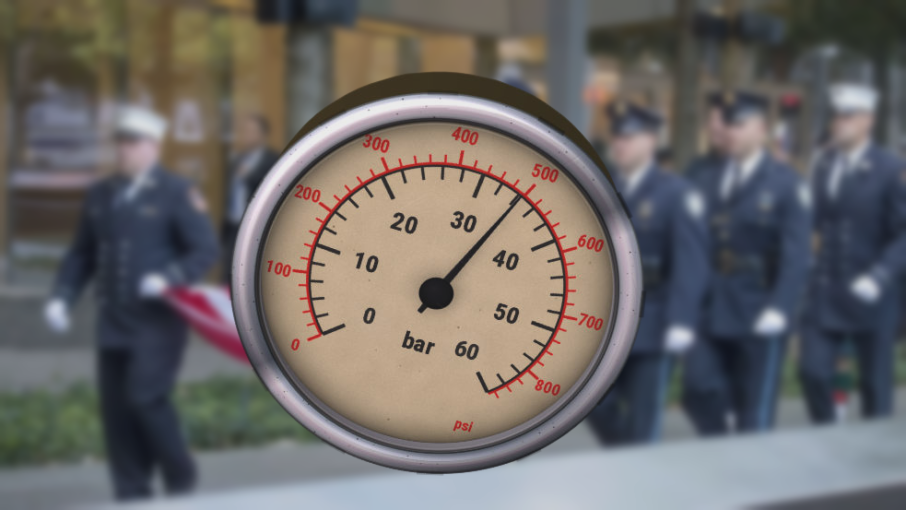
**34** bar
